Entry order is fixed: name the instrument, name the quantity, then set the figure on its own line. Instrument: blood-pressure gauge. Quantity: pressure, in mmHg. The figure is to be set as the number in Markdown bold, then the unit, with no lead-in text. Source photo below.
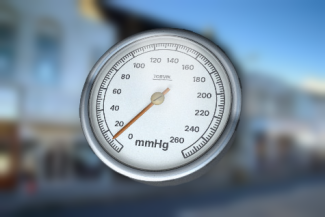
**10** mmHg
